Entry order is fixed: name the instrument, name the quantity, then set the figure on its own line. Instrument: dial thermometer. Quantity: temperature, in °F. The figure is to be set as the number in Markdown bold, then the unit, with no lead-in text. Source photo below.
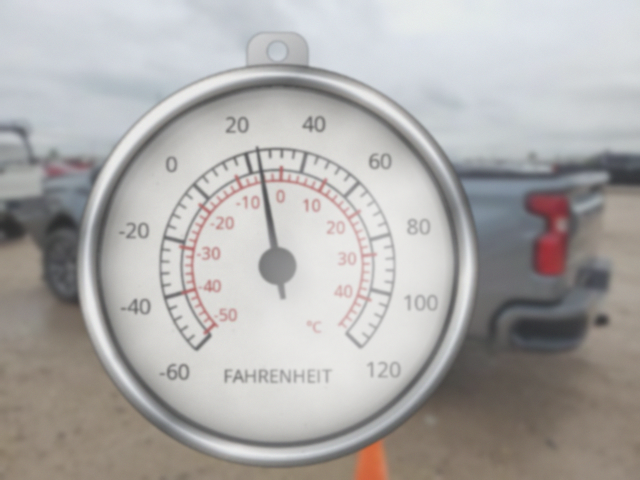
**24** °F
